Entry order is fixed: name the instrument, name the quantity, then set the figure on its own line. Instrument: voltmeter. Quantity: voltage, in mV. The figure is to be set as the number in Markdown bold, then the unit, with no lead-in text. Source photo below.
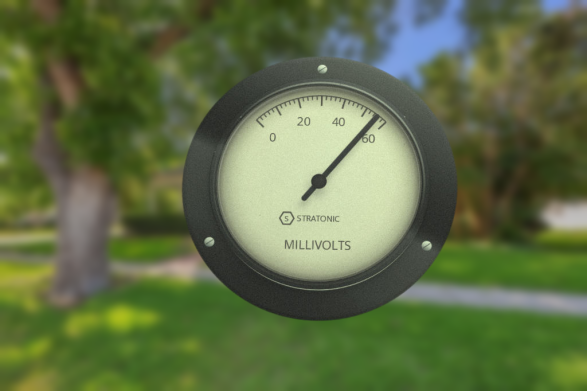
**56** mV
